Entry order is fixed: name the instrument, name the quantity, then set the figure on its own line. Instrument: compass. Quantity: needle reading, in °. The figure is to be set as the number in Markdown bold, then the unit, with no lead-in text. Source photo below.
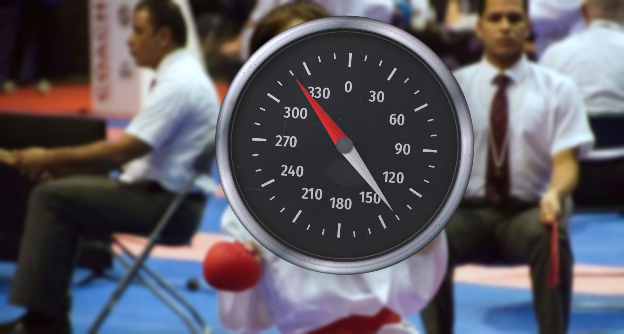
**320** °
